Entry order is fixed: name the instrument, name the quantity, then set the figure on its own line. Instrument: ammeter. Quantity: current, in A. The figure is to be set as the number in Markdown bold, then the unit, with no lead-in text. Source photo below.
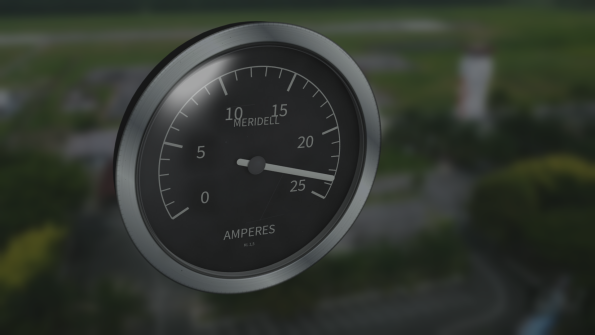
**23.5** A
